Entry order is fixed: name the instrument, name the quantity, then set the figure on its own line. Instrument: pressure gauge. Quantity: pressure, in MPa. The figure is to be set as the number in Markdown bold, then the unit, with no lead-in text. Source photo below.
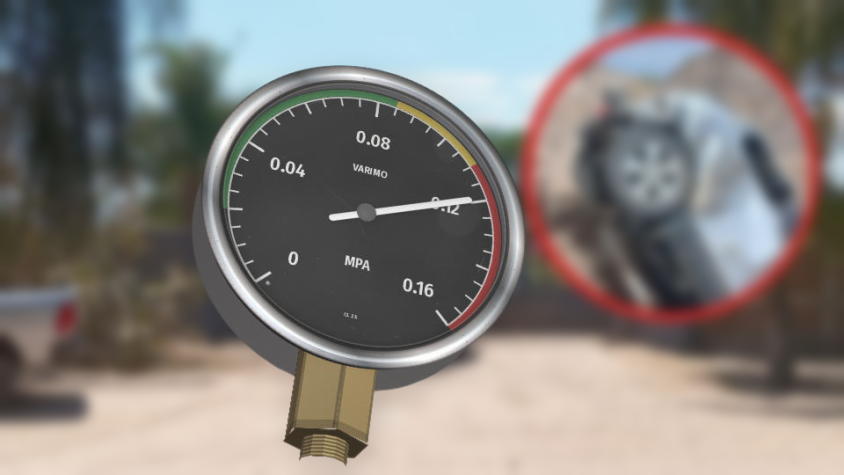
**0.12** MPa
